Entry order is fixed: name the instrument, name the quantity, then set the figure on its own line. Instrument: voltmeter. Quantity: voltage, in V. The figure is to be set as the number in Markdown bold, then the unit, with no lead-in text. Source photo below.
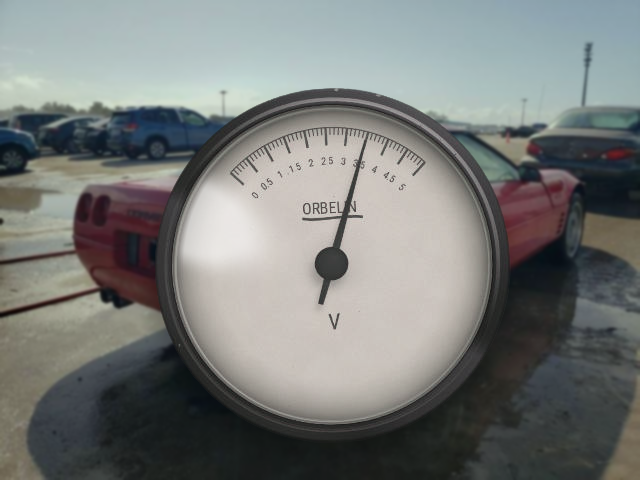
**3.5** V
